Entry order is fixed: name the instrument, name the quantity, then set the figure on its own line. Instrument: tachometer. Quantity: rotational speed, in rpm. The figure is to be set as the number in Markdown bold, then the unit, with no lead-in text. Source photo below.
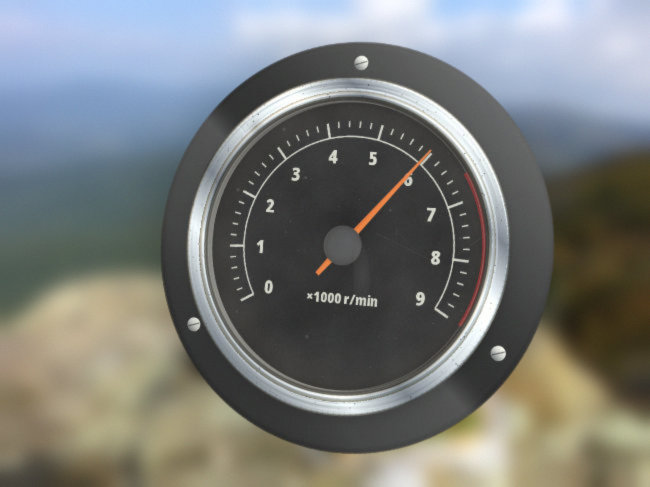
**6000** rpm
